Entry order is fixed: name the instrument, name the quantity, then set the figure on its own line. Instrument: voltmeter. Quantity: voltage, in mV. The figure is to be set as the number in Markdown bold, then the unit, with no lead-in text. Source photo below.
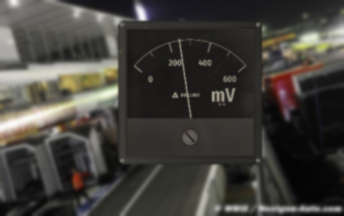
**250** mV
